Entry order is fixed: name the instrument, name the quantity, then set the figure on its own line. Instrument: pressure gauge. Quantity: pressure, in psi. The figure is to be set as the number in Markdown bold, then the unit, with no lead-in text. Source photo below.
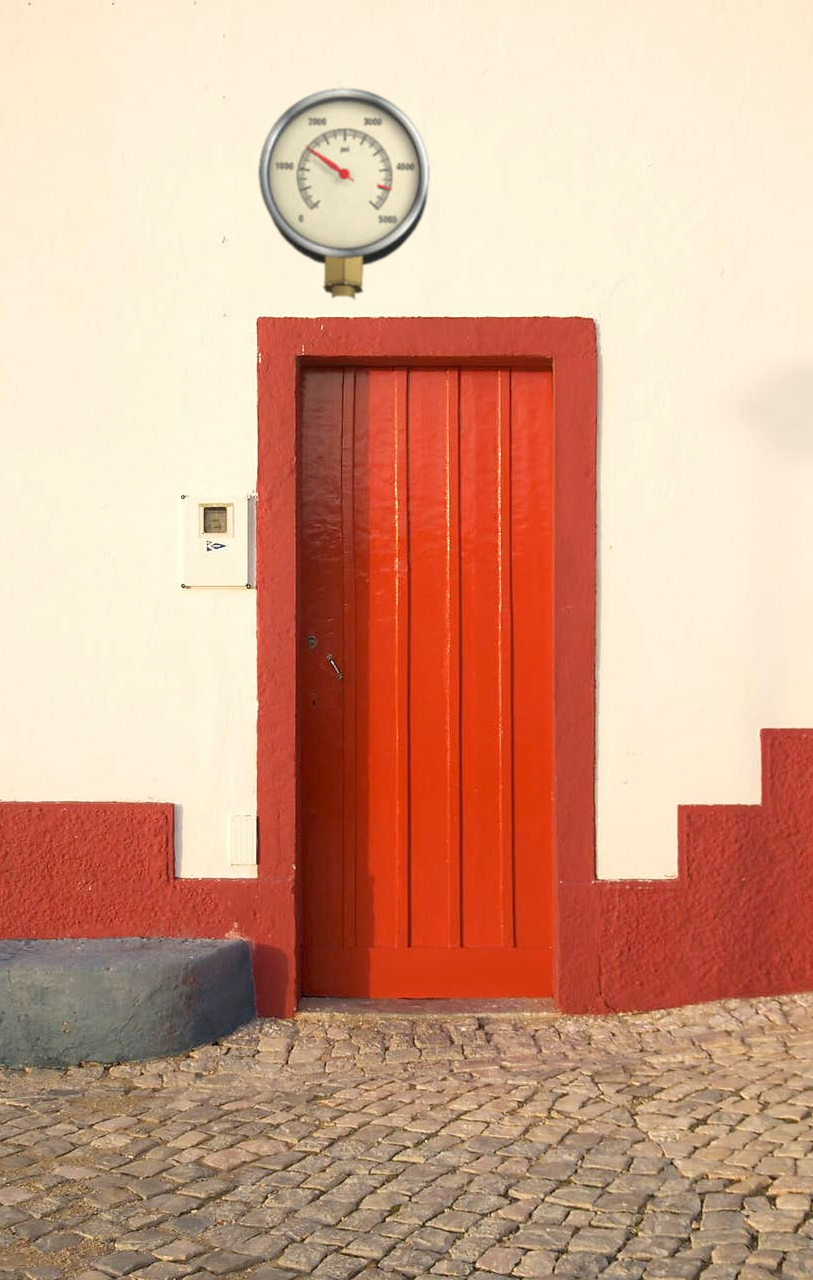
**1500** psi
